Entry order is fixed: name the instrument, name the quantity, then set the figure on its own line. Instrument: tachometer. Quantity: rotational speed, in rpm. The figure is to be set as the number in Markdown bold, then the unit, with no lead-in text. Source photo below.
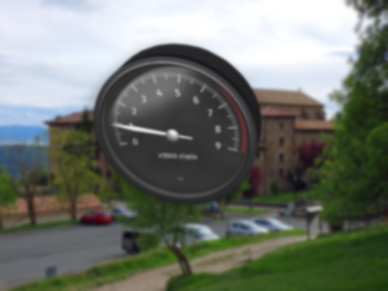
**1000** rpm
